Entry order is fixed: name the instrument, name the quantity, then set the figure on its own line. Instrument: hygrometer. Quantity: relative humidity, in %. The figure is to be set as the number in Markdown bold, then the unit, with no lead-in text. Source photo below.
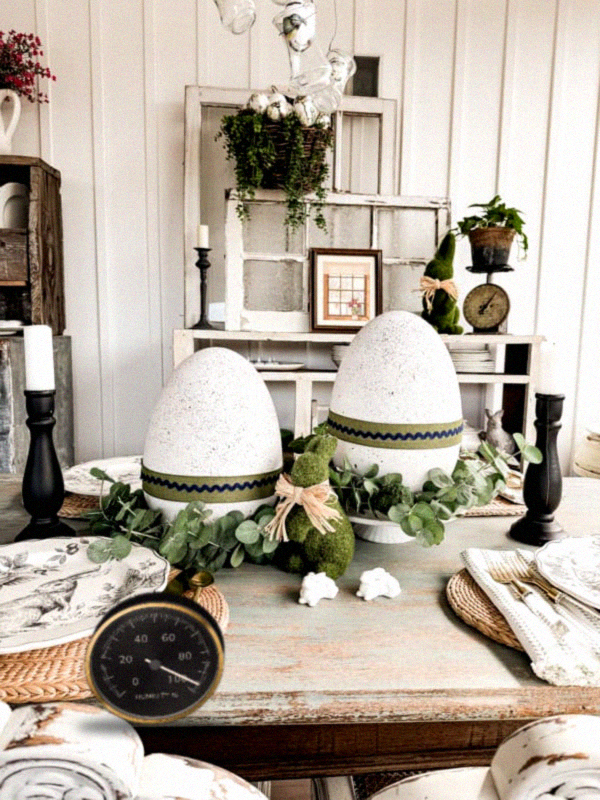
**95** %
